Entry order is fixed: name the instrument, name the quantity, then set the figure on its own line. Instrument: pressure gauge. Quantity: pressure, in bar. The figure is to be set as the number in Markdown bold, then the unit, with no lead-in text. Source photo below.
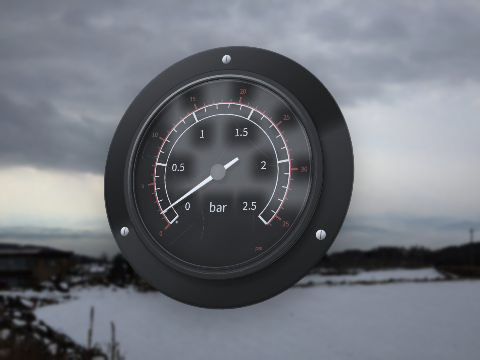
**0.1** bar
